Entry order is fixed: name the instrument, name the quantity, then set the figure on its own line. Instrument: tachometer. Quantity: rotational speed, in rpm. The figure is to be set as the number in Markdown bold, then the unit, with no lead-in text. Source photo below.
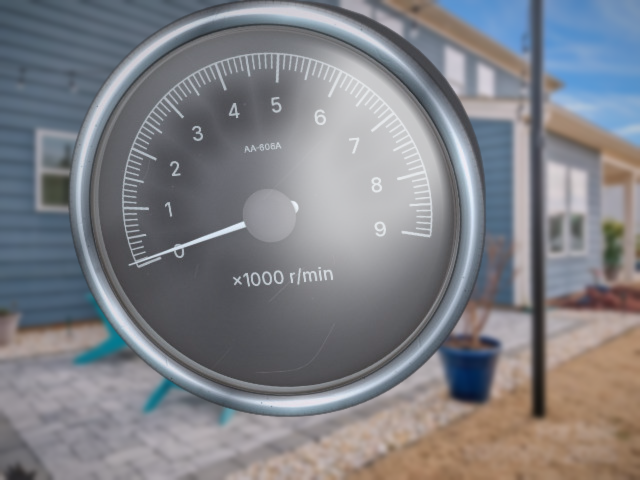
**100** rpm
